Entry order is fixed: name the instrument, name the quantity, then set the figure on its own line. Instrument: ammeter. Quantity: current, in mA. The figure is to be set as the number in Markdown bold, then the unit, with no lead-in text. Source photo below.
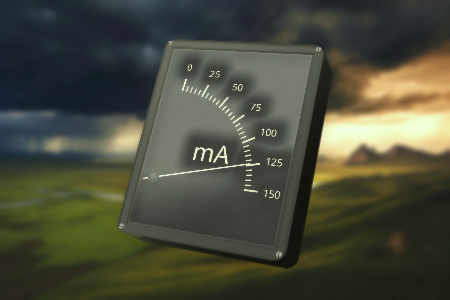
**125** mA
